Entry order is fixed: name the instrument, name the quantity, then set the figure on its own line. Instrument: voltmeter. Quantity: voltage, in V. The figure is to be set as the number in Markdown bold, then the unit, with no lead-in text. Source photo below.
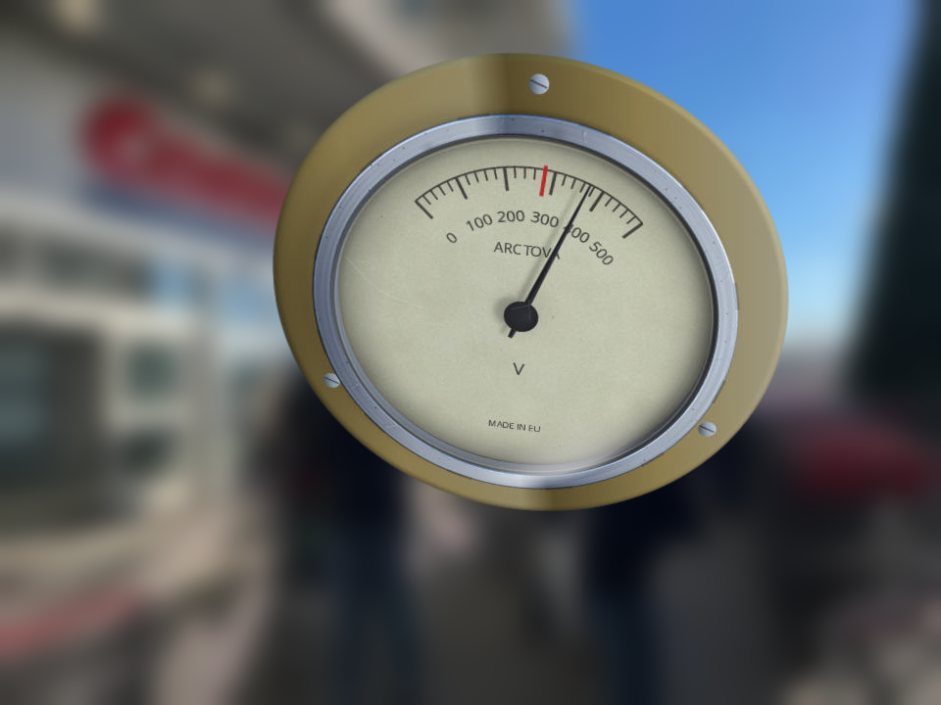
**370** V
